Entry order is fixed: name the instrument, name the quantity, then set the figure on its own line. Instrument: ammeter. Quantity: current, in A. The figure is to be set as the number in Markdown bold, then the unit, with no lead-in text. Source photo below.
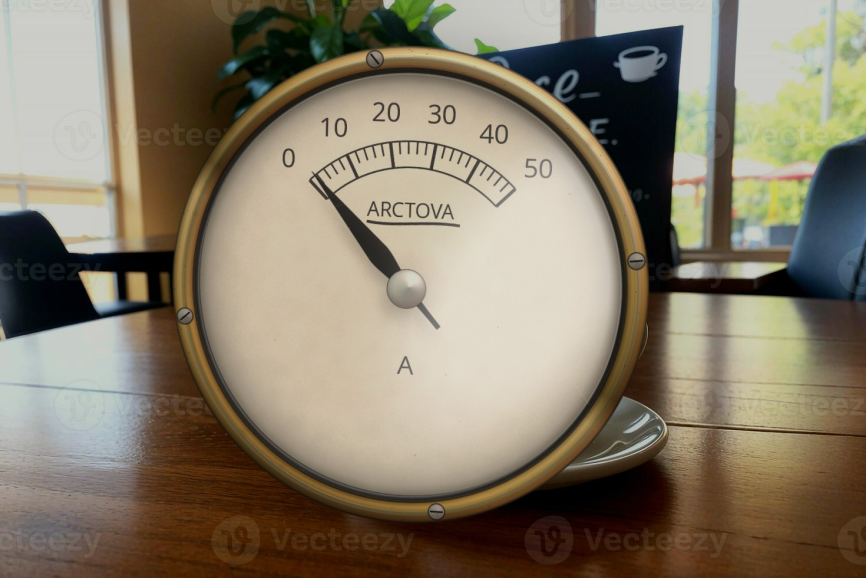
**2** A
